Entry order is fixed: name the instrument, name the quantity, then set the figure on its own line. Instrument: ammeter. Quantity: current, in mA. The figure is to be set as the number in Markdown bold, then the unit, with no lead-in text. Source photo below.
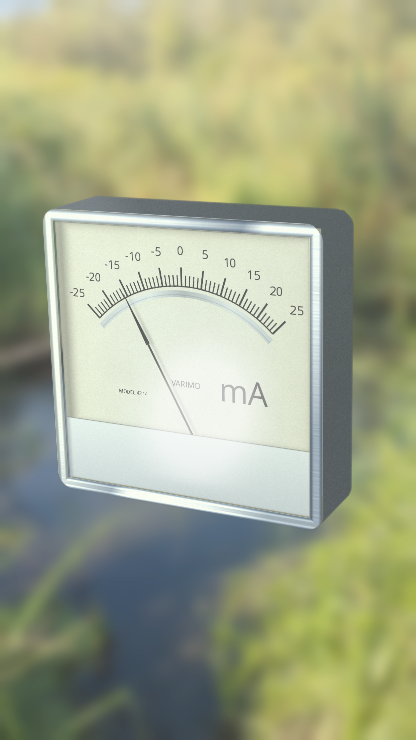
**-15** mA
